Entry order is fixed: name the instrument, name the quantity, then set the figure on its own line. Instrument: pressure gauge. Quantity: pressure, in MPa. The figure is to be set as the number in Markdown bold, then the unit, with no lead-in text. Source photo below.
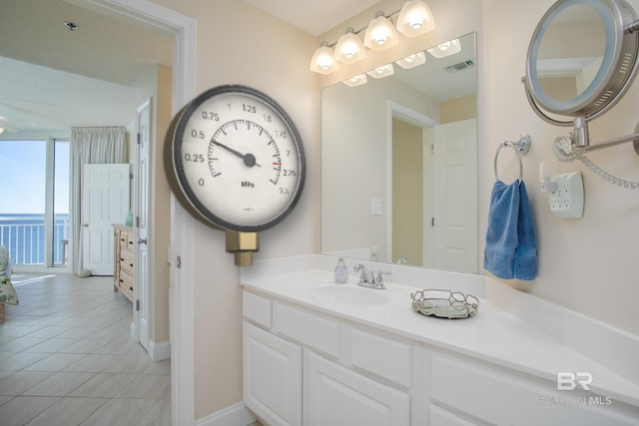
**0.5** MPa
